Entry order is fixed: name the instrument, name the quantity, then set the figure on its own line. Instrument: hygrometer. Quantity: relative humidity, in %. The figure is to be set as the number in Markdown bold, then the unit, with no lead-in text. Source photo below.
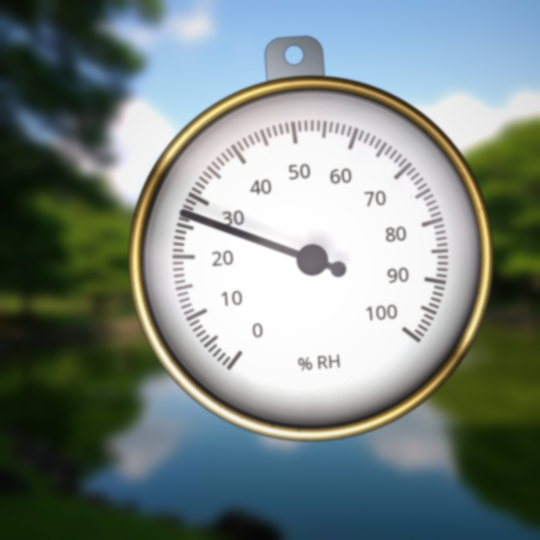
**27** %
